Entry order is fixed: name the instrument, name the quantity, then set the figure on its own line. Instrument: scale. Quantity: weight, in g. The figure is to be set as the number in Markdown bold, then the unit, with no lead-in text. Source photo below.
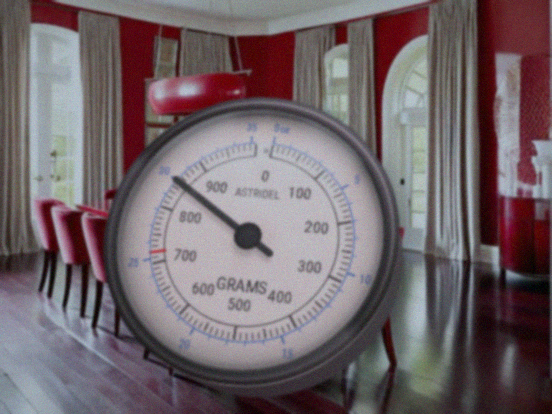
**850** g
